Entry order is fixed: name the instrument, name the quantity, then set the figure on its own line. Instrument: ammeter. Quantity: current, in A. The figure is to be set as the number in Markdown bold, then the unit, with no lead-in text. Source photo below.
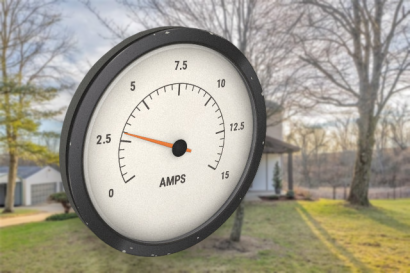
**3** A
